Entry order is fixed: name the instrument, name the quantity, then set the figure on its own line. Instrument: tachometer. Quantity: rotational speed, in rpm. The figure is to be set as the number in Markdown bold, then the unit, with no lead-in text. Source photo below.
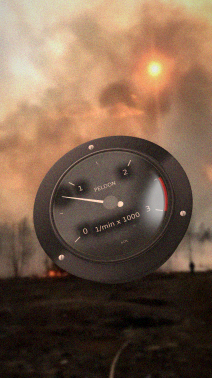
**750** rpm
